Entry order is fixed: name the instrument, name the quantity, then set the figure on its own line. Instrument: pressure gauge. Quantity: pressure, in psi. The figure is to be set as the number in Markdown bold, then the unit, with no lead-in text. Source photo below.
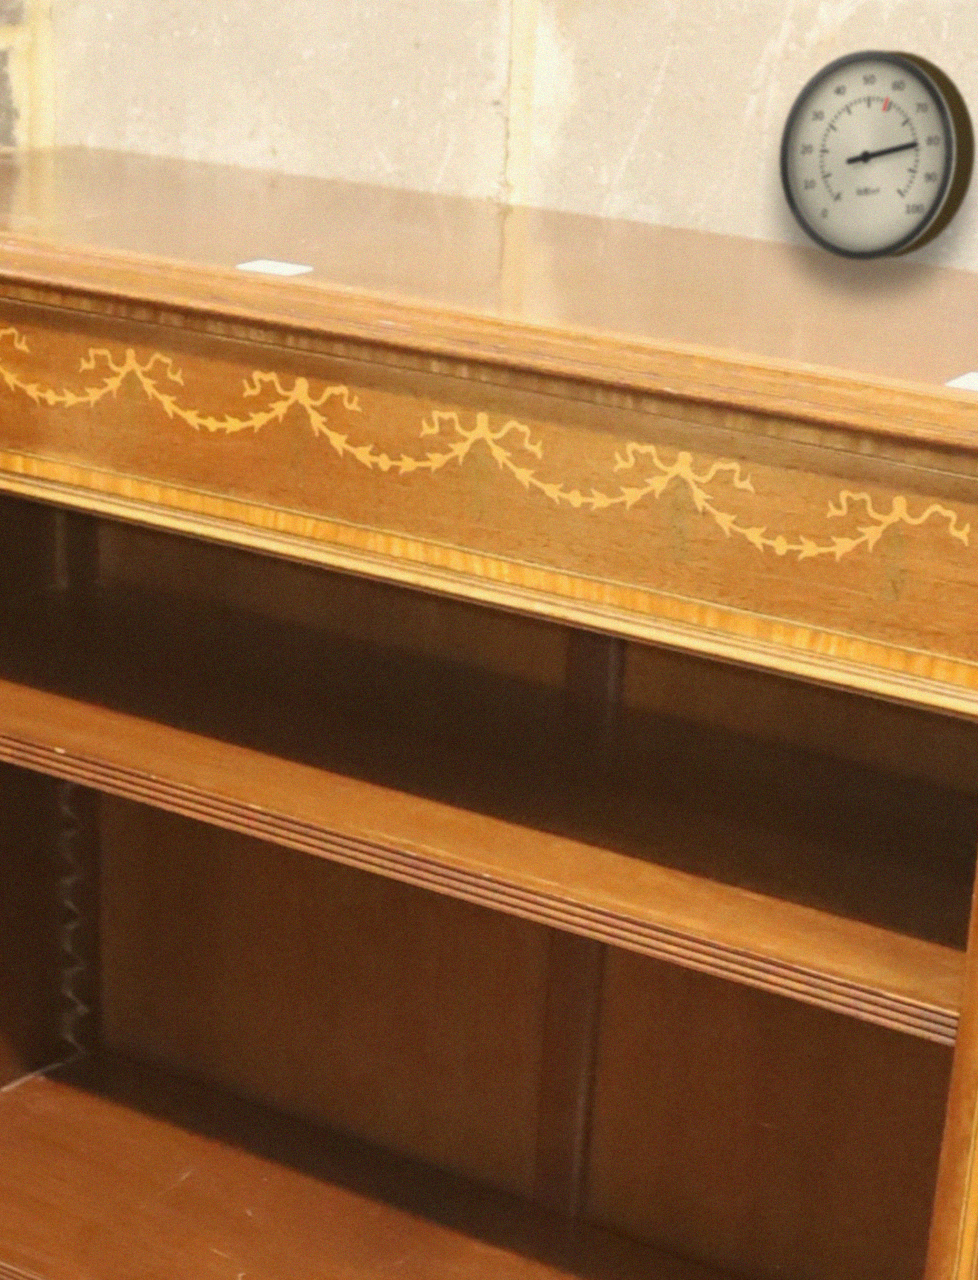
**80** psi
